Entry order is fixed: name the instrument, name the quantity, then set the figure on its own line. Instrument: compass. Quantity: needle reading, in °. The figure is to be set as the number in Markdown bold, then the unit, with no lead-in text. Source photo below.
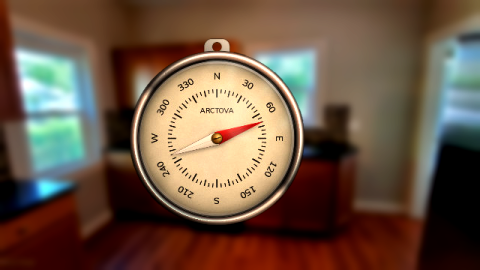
**70** °
